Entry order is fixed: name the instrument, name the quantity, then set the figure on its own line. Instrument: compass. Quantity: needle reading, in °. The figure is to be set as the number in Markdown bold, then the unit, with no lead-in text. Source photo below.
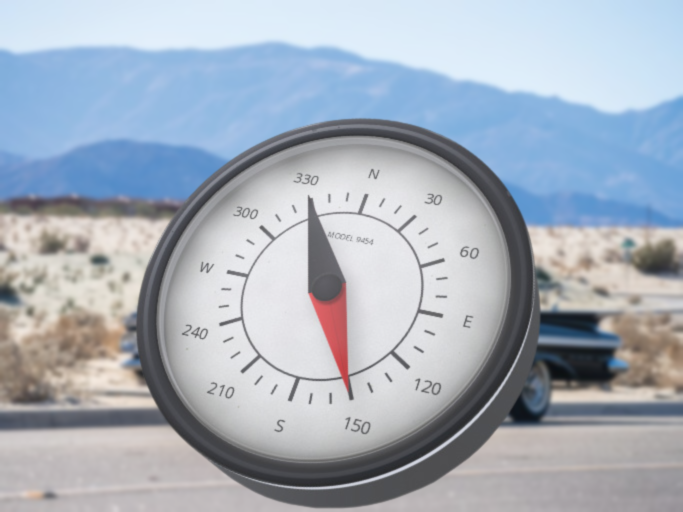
**150** °
